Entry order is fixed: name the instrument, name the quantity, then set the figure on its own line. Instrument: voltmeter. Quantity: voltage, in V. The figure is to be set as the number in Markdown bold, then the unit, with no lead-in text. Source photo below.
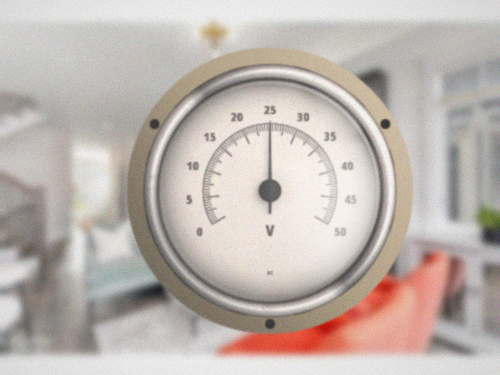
**25** V
